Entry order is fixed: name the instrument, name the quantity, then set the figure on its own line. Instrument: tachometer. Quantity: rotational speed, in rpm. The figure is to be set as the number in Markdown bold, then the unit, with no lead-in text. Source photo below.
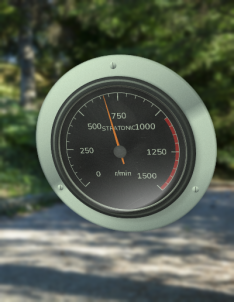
**675** rpm
